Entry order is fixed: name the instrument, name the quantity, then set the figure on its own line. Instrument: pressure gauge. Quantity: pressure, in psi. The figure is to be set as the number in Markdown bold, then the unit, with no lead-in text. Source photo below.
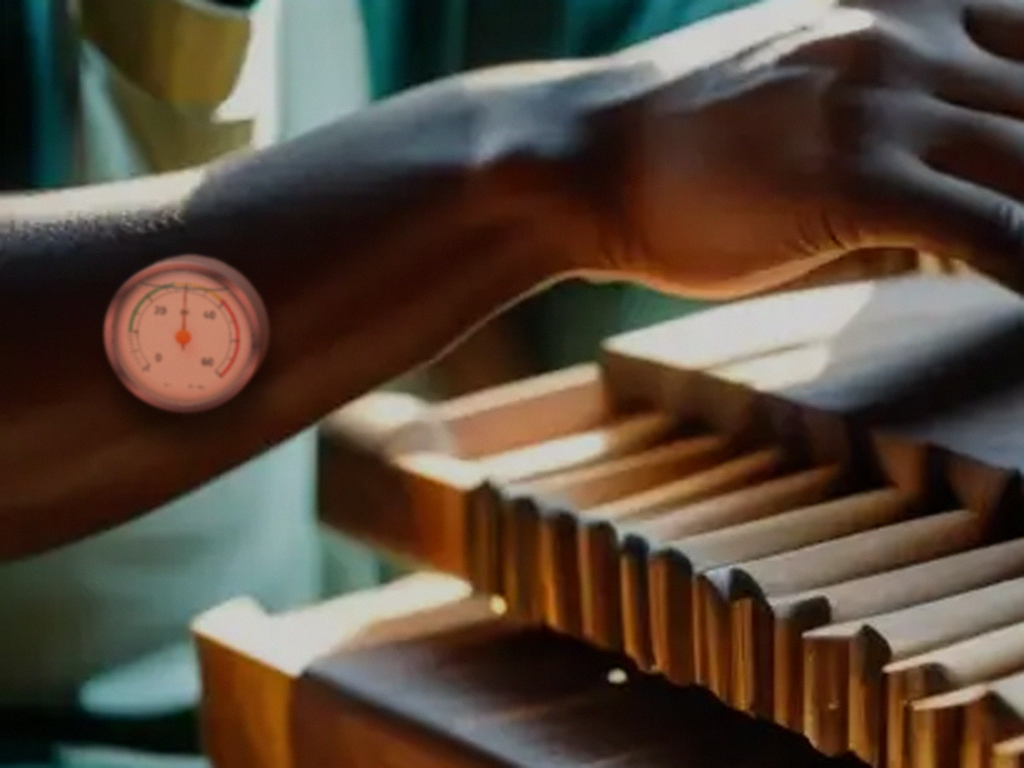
**30** psi
